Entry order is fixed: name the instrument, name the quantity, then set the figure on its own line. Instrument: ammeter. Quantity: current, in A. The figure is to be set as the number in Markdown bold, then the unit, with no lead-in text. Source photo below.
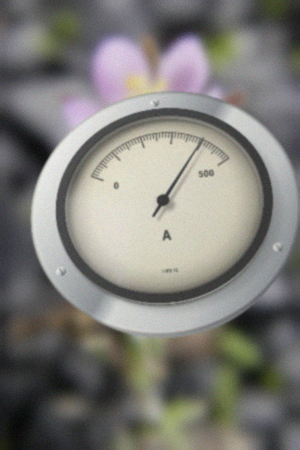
**400** A
